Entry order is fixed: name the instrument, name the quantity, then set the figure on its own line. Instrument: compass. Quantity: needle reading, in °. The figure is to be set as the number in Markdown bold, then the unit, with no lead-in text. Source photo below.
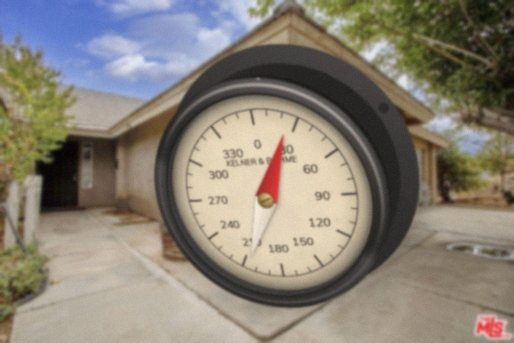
**25** °
